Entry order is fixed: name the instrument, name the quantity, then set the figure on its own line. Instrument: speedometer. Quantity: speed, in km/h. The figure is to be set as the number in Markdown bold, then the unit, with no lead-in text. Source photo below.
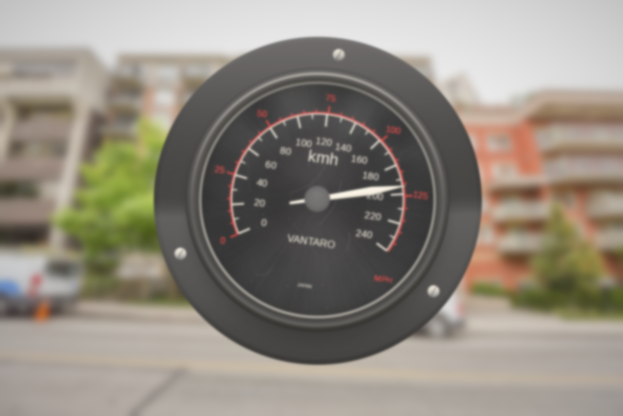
**195** km/h
